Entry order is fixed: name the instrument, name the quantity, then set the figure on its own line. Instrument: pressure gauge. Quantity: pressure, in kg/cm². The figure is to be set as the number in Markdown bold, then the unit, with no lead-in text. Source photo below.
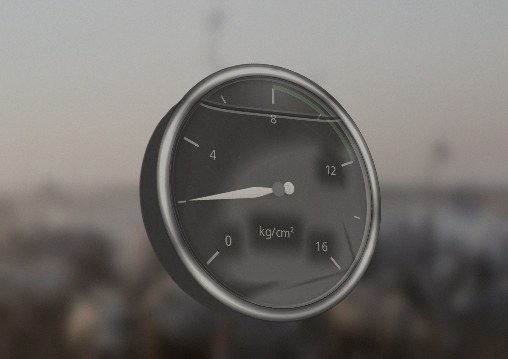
**2** kg/cm²
